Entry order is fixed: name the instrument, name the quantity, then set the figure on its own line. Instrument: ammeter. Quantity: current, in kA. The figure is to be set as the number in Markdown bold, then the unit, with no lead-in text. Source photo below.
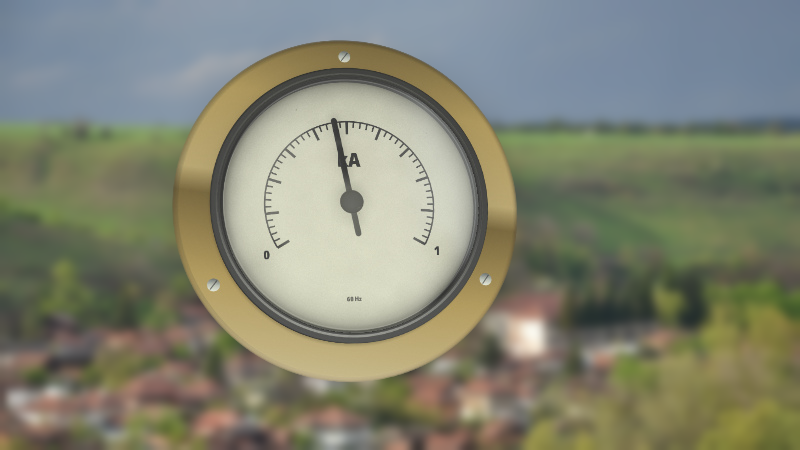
**0.46** kA
